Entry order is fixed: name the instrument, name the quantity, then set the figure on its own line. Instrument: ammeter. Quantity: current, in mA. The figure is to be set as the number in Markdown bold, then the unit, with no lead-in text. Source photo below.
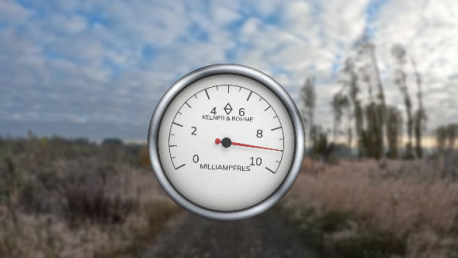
**9** mA
